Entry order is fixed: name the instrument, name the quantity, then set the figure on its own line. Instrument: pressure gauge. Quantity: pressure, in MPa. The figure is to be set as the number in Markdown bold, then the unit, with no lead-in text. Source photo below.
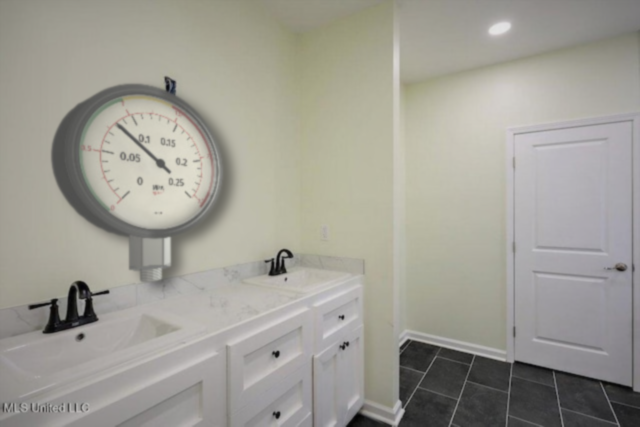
**0.08** MPa
